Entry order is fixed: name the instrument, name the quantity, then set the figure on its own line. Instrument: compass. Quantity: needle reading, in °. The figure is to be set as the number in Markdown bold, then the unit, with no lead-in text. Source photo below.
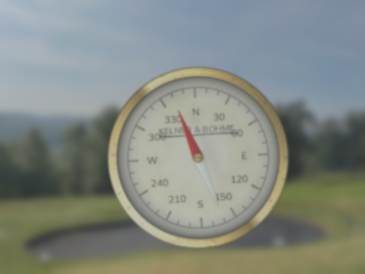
**340** °
